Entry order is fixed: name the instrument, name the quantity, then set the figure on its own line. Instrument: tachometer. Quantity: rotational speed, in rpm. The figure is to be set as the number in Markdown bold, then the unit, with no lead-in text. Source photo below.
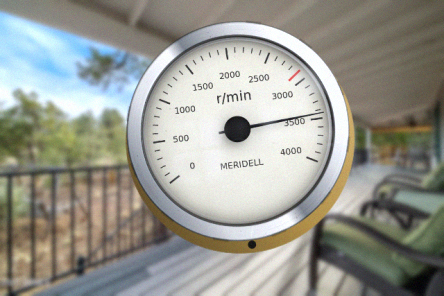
**3450** rpm
